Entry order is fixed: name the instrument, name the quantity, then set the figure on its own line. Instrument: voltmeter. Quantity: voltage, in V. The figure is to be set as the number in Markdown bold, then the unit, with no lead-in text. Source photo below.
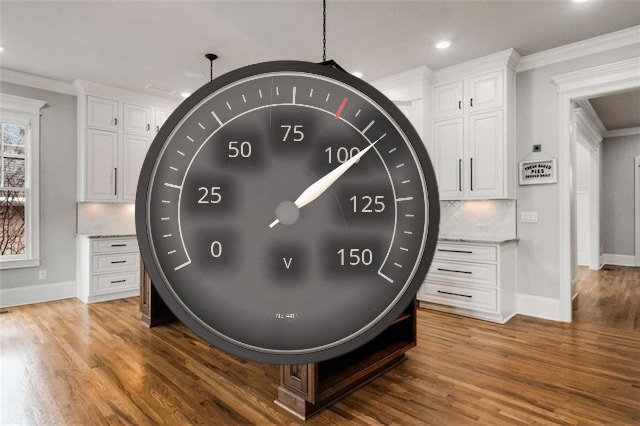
**105** V
